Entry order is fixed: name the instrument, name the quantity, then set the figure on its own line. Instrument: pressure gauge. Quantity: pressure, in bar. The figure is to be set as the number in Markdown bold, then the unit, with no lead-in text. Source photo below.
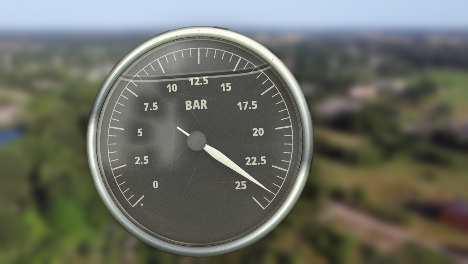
**24** bar
